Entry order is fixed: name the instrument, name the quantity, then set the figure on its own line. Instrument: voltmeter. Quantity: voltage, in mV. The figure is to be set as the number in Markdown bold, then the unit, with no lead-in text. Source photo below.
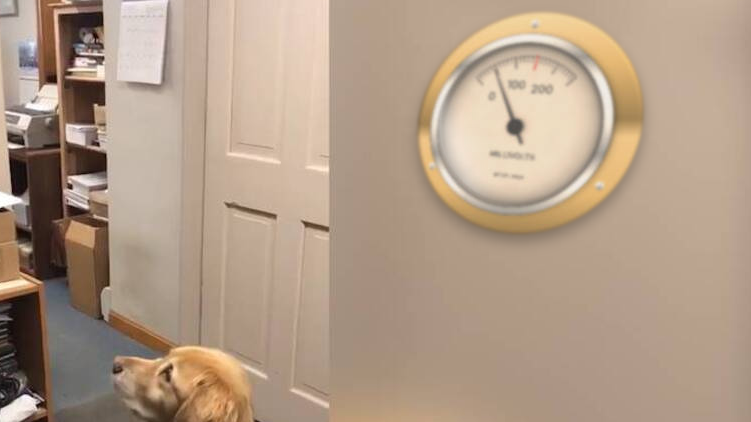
**50** mV
